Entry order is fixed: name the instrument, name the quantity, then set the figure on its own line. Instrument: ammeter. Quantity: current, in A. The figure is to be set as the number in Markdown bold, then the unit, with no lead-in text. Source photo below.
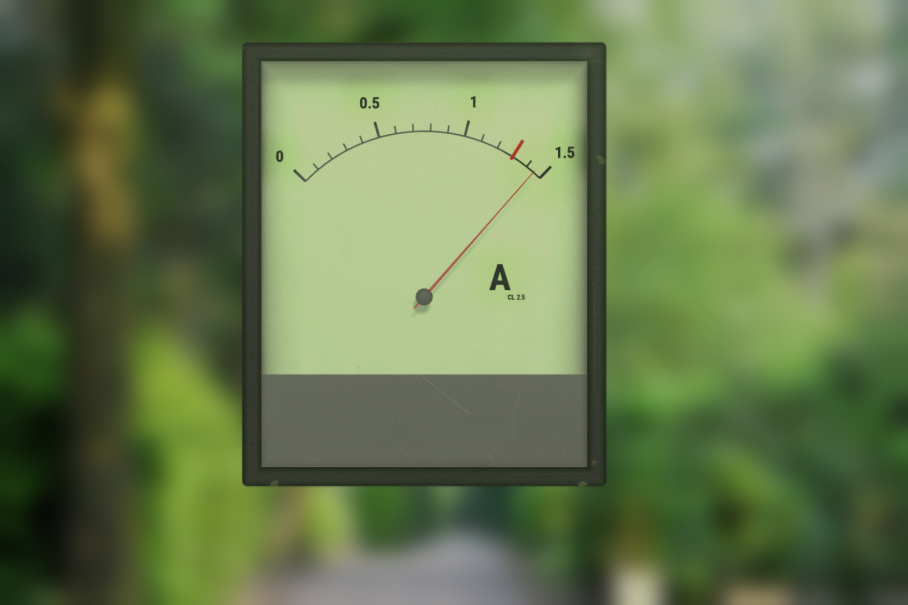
**1.45** A
